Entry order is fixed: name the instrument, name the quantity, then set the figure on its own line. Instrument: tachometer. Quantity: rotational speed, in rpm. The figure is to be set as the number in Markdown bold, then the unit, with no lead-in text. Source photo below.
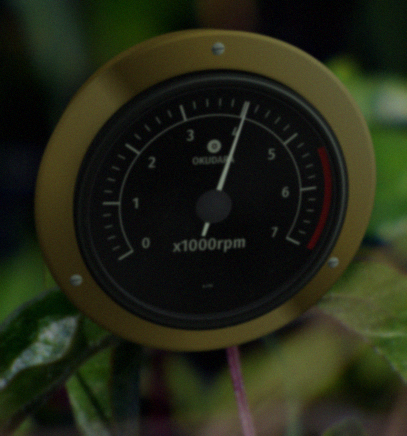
**4000** rpm
